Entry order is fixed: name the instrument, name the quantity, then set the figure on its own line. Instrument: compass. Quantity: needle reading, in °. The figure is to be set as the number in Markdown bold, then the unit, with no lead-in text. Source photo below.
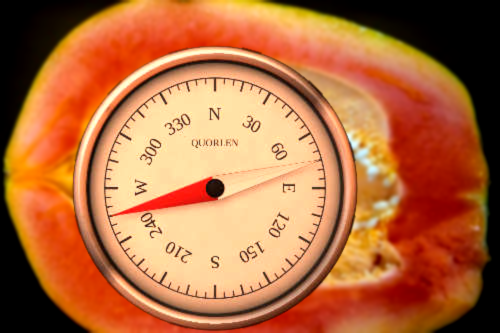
**255** °
